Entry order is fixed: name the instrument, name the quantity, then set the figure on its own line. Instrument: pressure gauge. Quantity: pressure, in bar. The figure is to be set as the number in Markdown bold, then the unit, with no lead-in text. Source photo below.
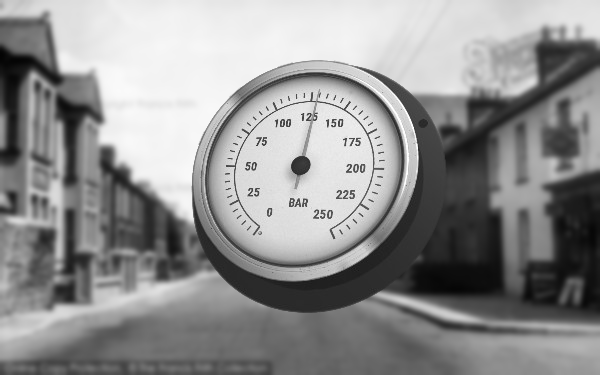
**130** bar
